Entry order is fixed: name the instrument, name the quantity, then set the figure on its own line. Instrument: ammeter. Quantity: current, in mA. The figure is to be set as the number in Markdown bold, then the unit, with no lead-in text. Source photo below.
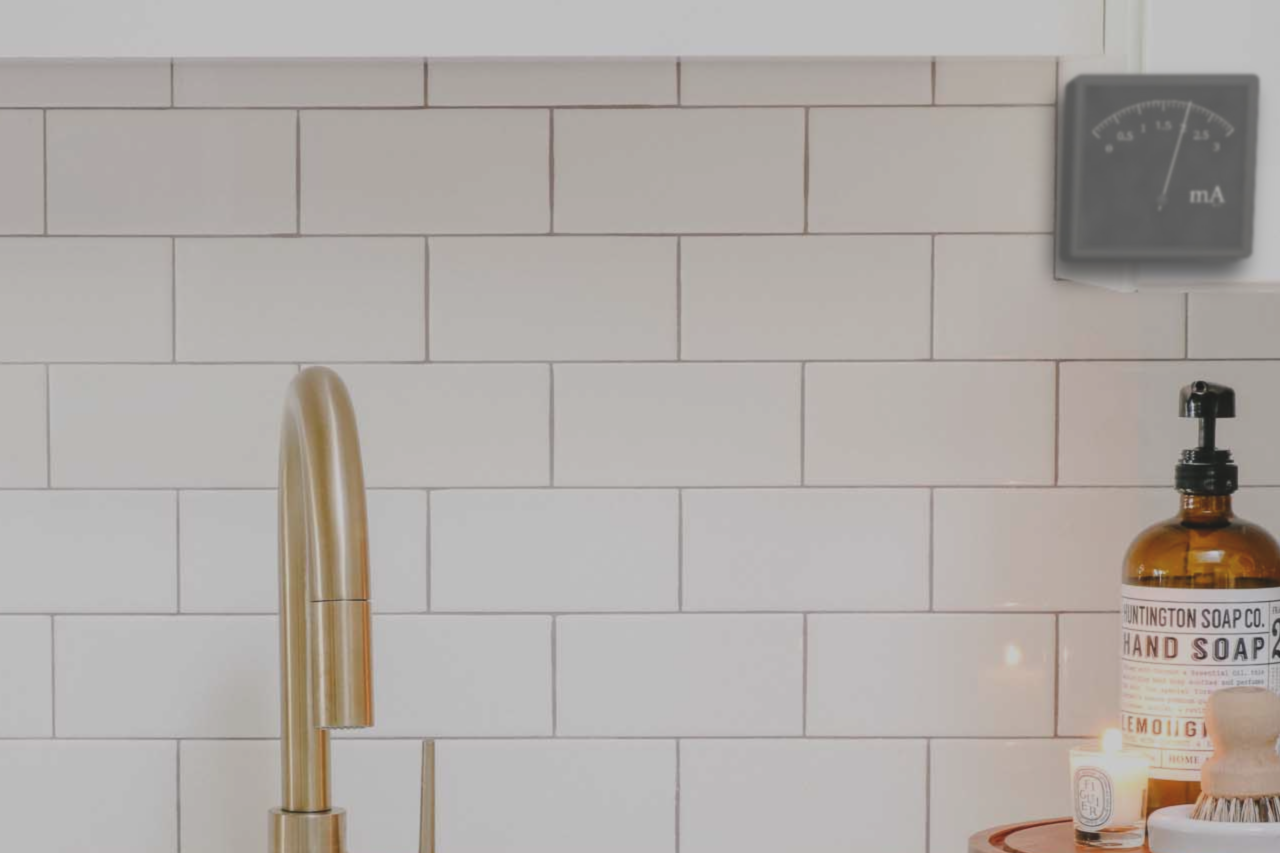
**2** mA
